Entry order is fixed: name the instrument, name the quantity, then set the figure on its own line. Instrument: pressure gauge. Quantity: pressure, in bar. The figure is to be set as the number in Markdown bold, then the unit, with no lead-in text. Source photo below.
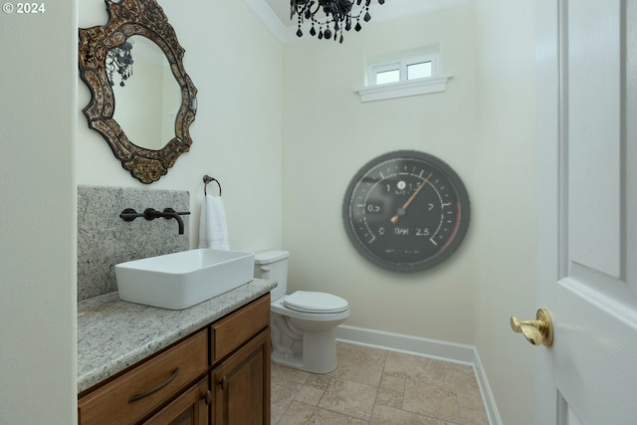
**1.6** bar
